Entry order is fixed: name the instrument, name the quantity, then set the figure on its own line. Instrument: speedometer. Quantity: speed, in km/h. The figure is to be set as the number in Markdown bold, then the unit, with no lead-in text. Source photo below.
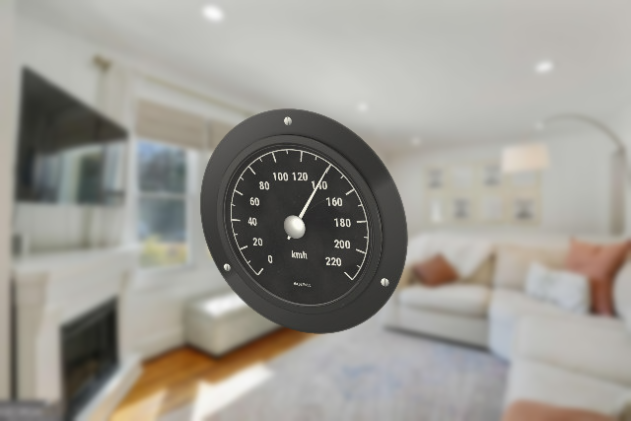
**140** km/h
